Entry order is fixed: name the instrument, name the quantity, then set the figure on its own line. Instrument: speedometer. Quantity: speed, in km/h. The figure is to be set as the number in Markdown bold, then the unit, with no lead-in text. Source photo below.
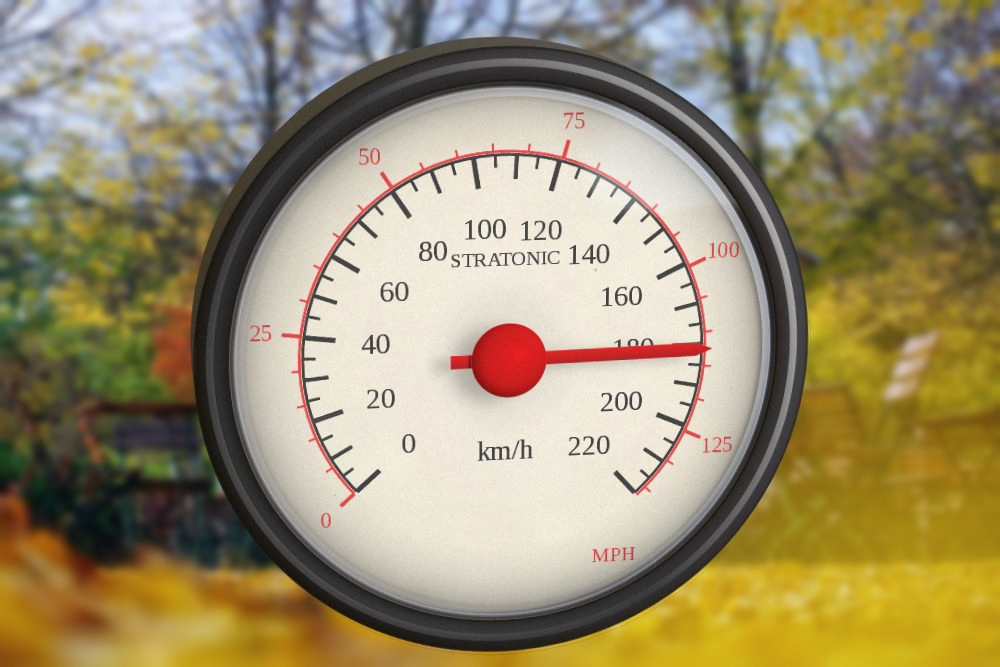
**180** km/h
